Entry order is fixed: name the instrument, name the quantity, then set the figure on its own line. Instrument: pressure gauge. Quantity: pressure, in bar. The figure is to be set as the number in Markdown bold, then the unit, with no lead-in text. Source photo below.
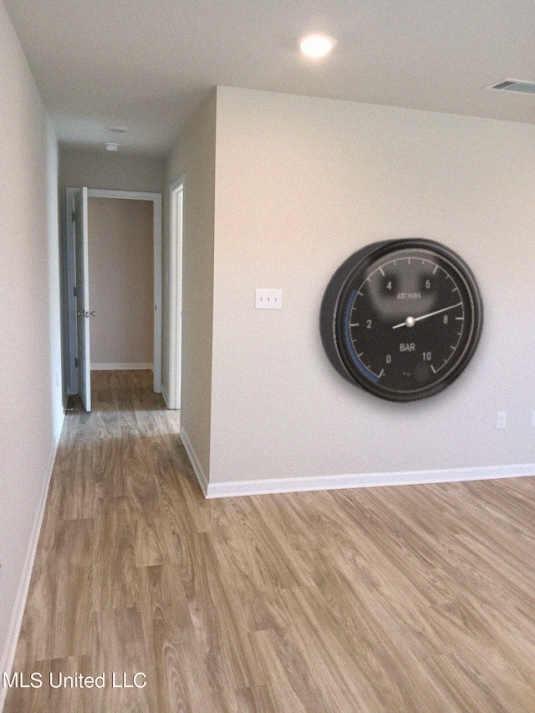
**7.5** bar
